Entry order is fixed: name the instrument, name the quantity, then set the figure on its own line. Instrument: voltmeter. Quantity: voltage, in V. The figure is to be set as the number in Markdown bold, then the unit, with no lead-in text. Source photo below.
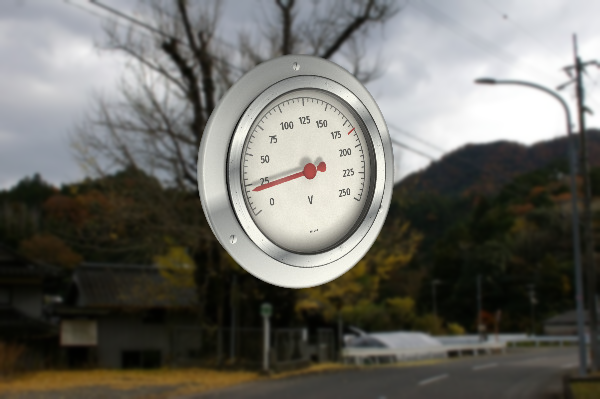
**20** V
